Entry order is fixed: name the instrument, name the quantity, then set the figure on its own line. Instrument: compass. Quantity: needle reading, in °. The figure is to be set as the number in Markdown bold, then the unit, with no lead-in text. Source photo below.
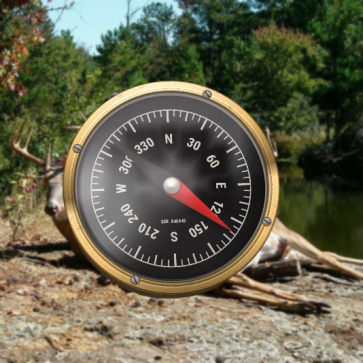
**130** °
